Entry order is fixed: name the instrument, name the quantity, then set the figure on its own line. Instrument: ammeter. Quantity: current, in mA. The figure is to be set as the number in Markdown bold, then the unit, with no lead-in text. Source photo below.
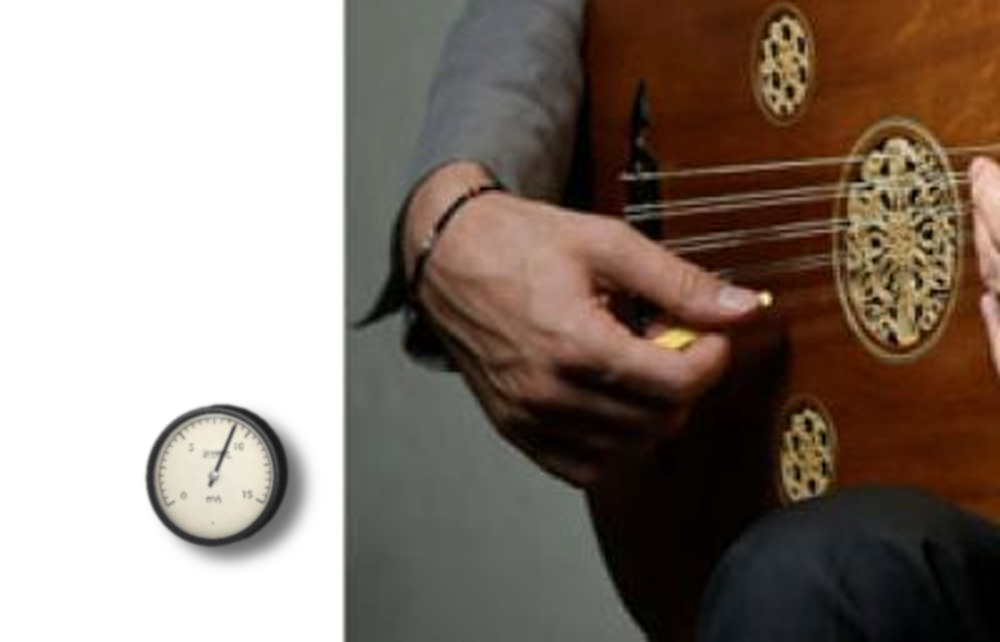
**9** mA
